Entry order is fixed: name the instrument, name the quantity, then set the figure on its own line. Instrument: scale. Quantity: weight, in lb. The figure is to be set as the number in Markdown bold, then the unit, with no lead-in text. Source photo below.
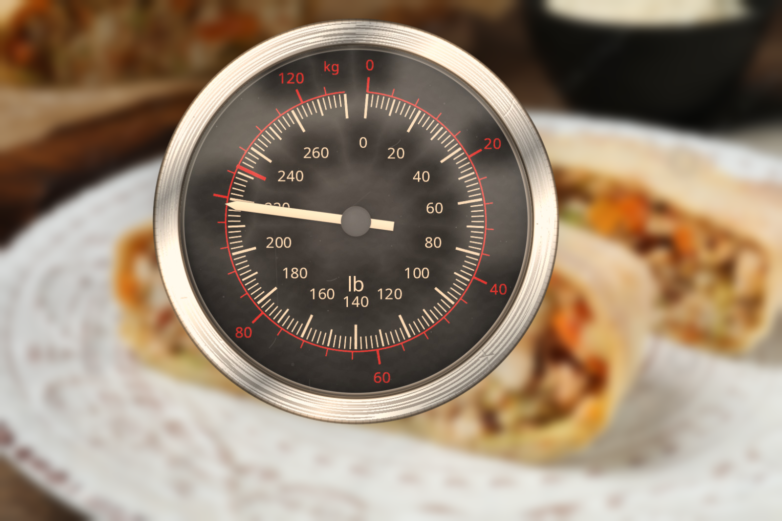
**218** lb
